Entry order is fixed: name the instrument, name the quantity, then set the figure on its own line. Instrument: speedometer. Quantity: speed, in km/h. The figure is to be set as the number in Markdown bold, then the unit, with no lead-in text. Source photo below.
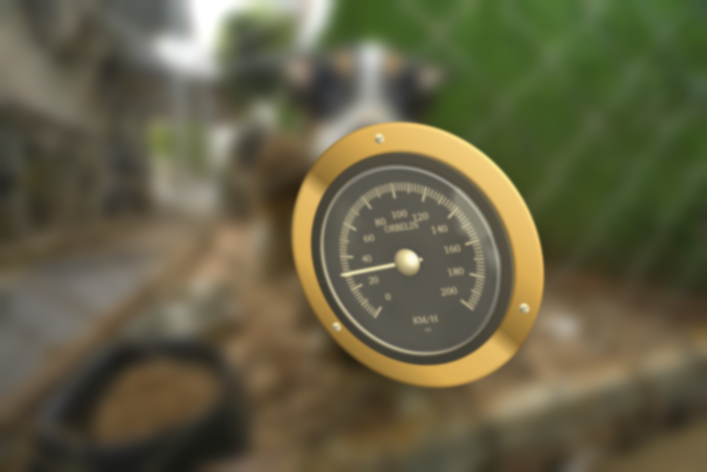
**30** km/h
